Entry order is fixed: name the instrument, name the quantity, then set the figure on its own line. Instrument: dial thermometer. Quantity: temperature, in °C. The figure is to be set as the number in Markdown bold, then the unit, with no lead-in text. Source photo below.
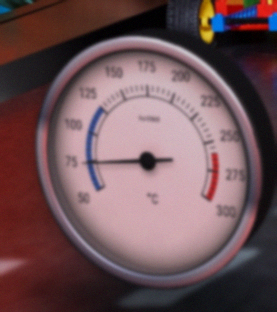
**75** °C
